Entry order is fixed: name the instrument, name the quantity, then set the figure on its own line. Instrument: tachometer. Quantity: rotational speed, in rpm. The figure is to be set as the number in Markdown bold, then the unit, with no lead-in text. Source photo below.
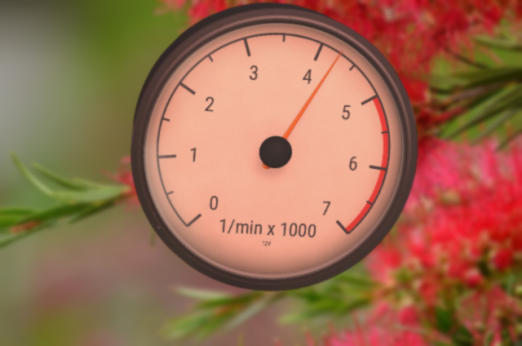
**4250** rpm
